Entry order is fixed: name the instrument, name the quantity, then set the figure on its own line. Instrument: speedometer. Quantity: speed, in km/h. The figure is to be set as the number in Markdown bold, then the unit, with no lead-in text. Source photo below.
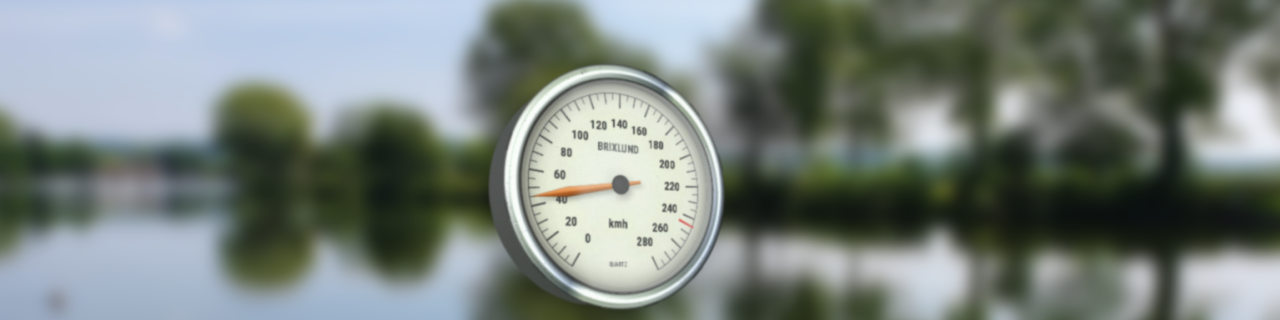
**45** km/h
